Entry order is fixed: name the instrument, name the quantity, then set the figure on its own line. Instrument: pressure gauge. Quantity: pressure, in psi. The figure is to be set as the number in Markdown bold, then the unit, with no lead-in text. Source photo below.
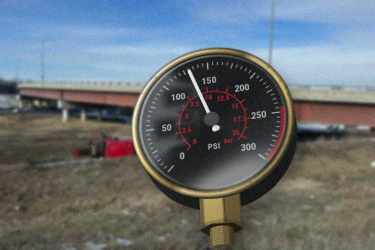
**130** psi
